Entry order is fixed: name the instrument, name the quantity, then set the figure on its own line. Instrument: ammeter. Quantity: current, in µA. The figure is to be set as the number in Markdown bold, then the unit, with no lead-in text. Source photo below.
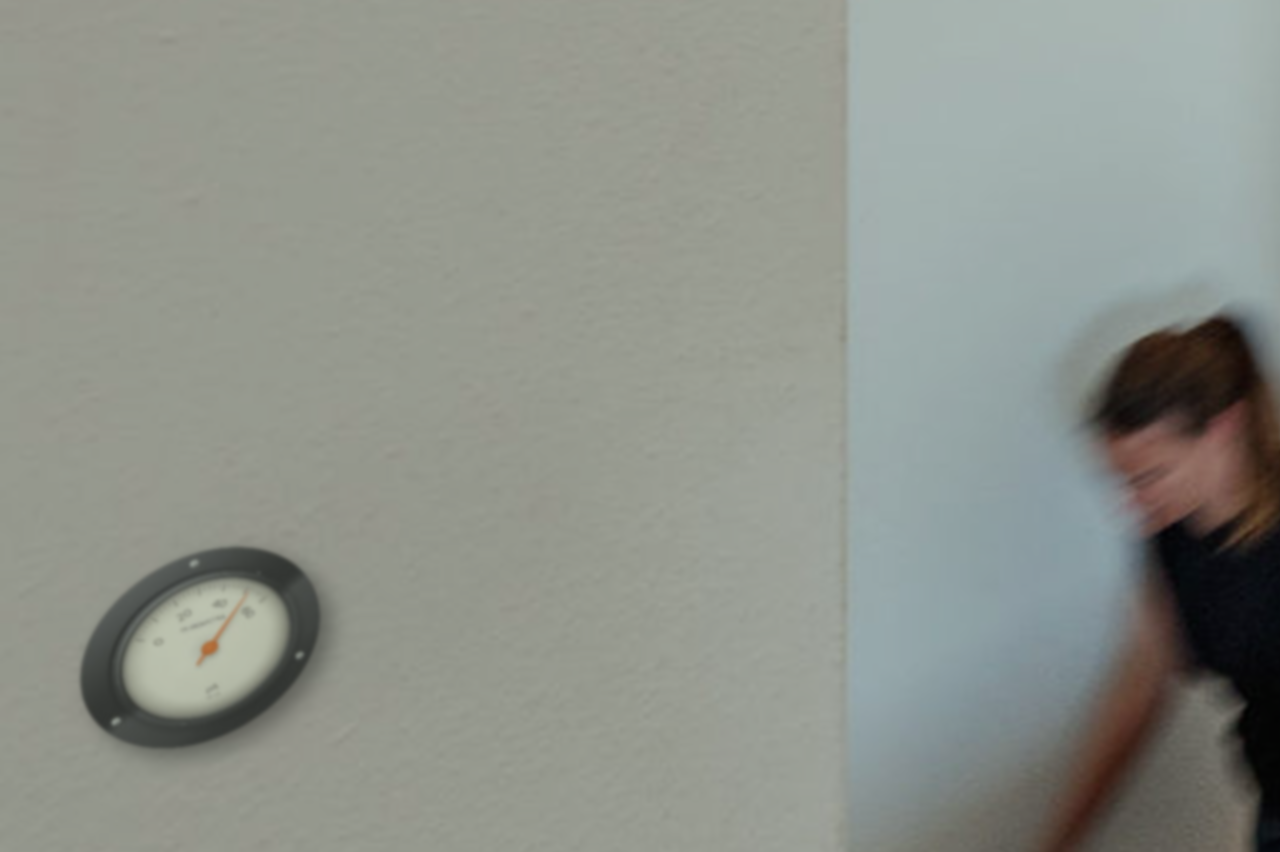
**50** µA
